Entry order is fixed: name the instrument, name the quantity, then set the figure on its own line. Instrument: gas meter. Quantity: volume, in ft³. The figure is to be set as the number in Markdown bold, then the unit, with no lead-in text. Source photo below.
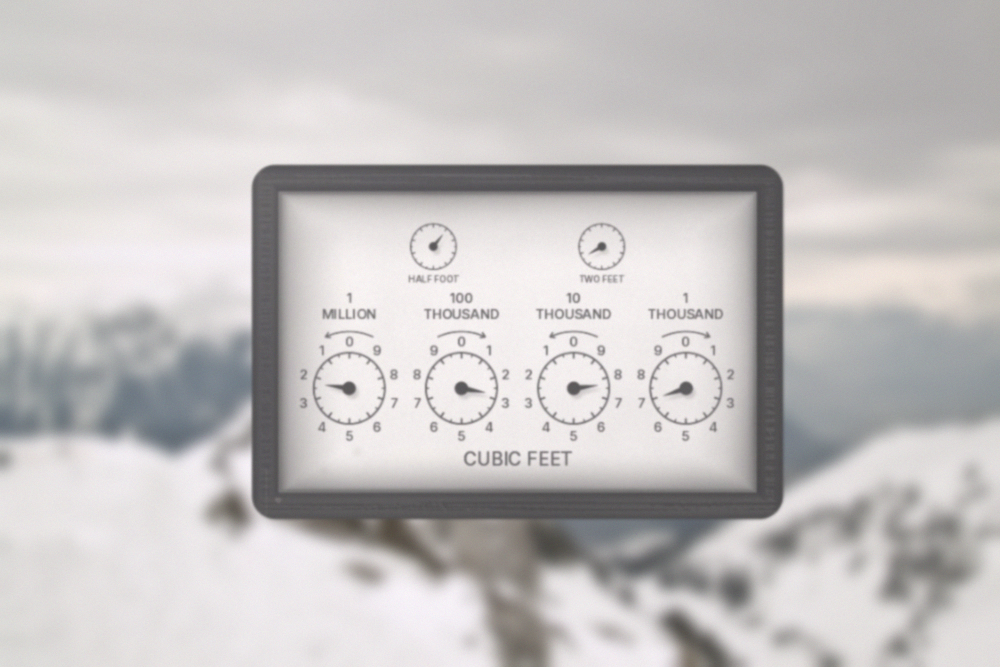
**227700** ft³
